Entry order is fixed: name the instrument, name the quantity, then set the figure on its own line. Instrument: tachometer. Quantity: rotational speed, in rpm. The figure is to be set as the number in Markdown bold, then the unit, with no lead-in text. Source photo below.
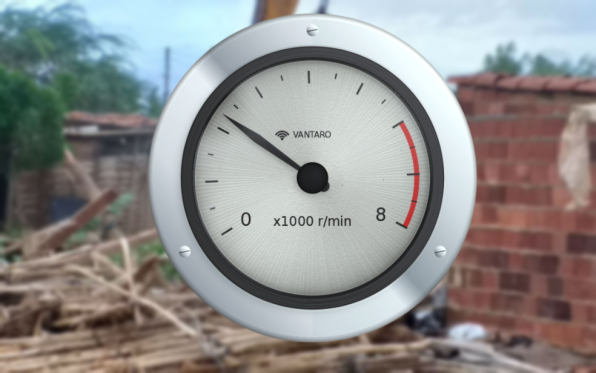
**2250** rpm
